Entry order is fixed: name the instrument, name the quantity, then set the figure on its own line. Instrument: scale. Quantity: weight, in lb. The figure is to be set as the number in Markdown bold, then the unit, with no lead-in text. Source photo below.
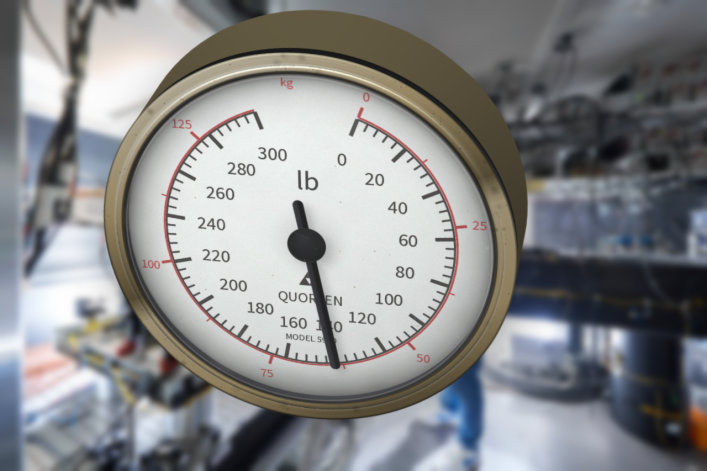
**140** lb
